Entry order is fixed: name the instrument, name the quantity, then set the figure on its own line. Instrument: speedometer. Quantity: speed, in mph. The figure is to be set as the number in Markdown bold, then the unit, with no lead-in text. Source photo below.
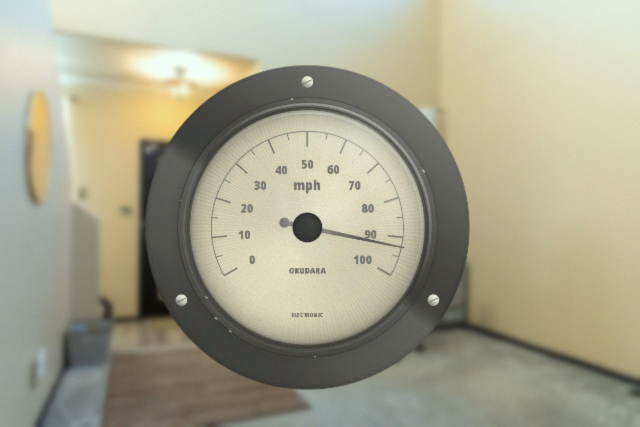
**92.5** mph
